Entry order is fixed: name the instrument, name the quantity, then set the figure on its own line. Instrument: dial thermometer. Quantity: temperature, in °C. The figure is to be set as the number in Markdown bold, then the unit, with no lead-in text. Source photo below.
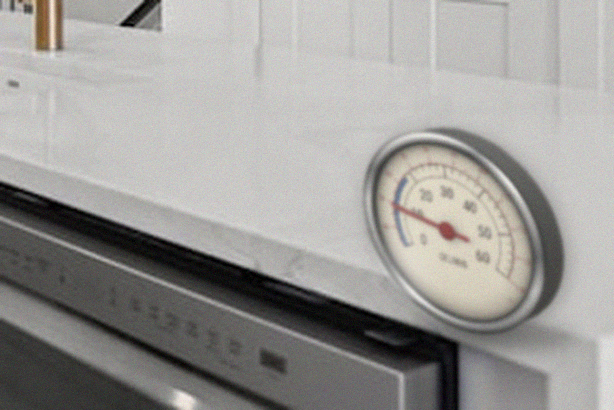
**10** °C
